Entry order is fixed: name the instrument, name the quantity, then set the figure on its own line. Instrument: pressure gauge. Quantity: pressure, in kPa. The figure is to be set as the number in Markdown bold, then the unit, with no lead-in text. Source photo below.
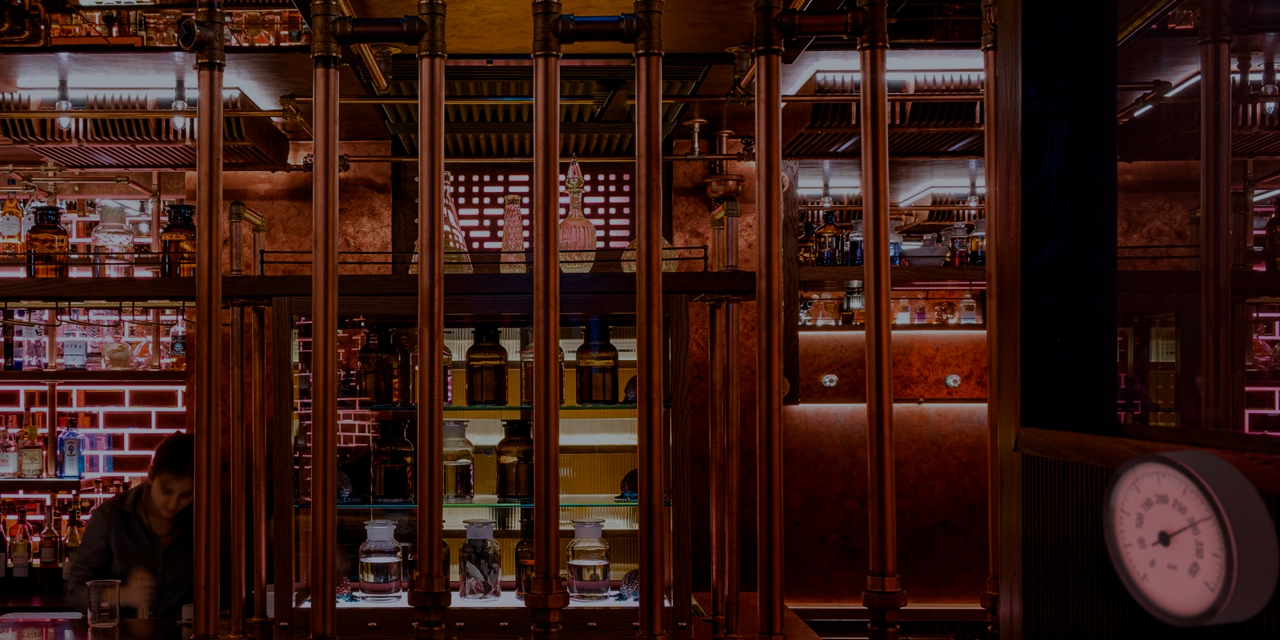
**300** kPa
